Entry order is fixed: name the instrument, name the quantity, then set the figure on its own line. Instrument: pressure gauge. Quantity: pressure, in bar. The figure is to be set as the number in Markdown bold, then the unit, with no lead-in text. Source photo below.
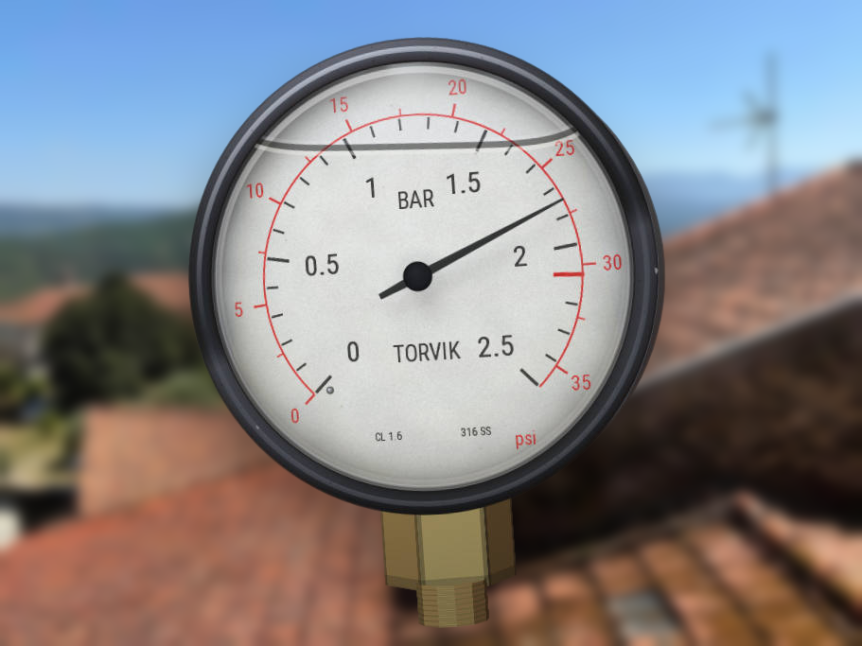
**1.85** bar
